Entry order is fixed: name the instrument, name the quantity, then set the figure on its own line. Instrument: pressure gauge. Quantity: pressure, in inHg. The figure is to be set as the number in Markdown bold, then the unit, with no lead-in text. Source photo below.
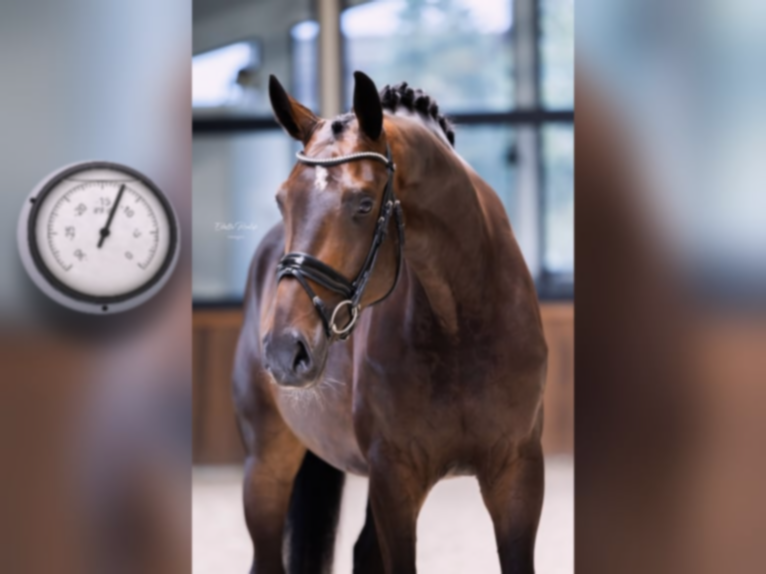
**-12.5** inHg
